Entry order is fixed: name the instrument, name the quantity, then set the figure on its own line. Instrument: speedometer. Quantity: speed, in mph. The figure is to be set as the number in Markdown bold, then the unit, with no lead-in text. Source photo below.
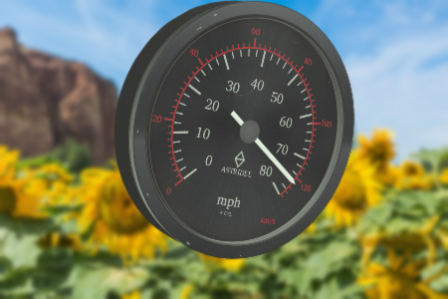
**76** mph
